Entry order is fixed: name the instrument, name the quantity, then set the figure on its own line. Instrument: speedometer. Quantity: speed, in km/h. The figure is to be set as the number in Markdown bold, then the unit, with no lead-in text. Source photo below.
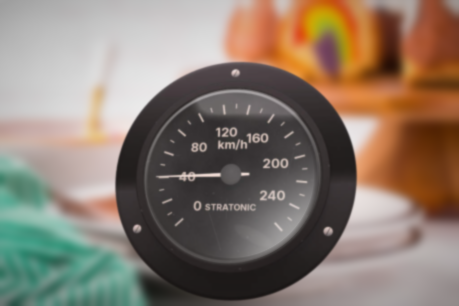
**40** km/h
